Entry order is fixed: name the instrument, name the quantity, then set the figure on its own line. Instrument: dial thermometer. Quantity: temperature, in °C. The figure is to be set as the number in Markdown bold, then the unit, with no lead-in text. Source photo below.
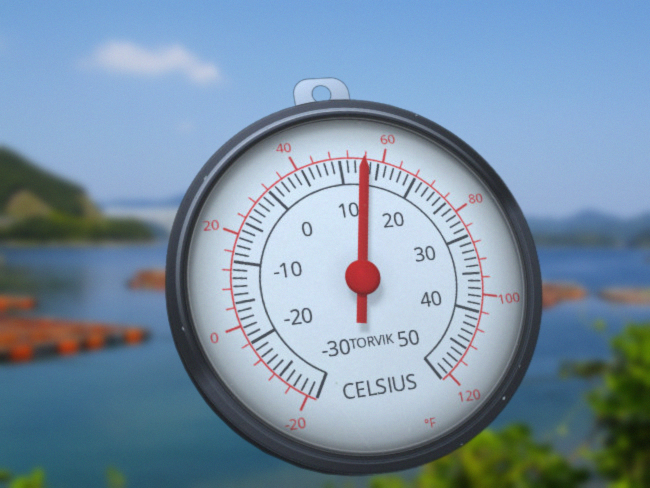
**13** °C
